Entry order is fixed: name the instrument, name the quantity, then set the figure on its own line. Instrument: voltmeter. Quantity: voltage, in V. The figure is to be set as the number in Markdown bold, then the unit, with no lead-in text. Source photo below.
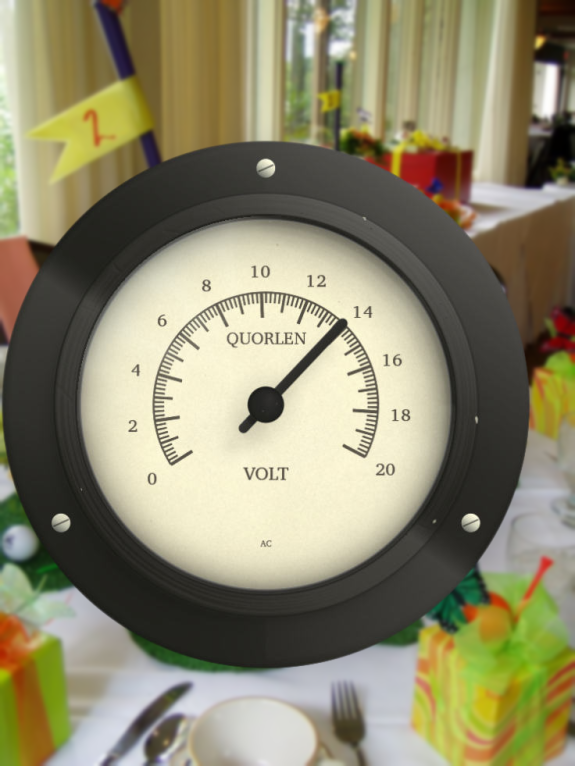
**13.8** V
